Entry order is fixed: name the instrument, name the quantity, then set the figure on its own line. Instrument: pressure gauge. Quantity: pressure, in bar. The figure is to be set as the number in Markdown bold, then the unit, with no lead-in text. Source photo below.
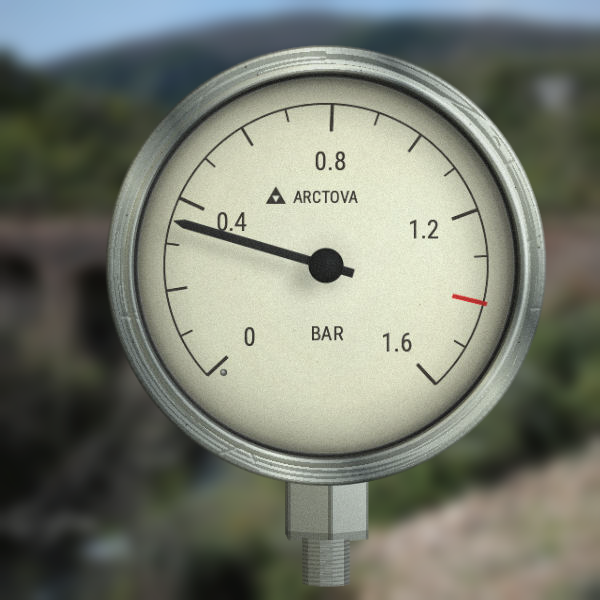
**0.35** bar
